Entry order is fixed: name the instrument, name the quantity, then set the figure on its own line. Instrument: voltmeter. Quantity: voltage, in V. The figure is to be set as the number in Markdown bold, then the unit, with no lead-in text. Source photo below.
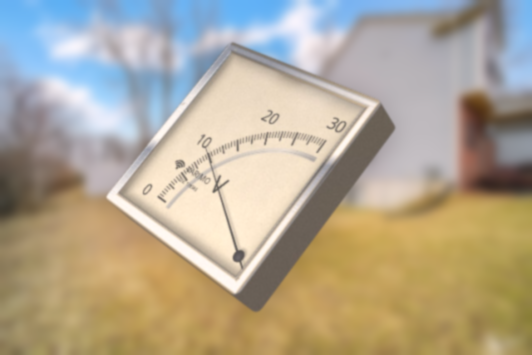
**10** V
